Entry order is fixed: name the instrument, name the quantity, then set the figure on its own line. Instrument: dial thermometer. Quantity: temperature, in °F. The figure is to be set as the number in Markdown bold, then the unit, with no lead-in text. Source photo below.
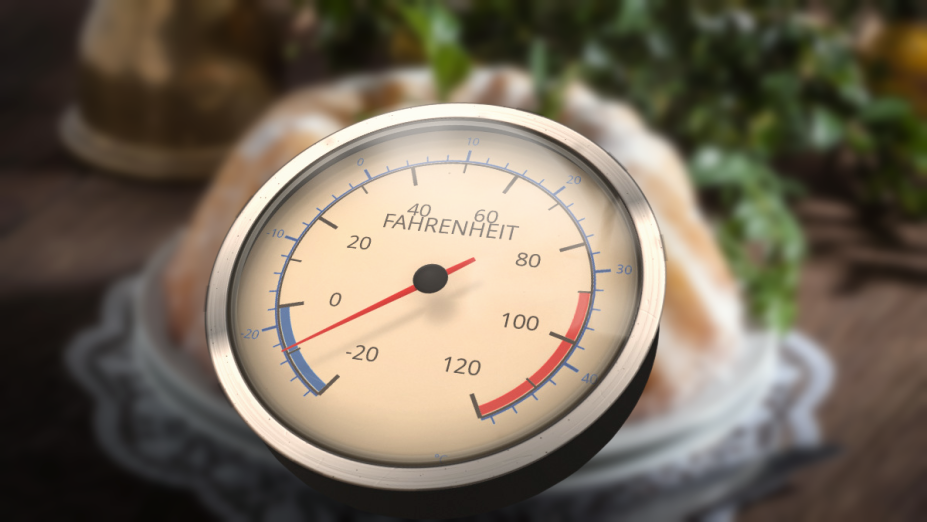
**-10** °F
